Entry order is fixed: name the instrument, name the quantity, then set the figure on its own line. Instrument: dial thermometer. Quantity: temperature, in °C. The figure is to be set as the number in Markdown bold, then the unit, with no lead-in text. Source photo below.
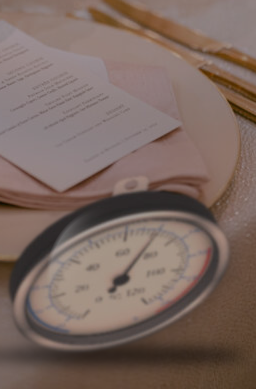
**70** °C
